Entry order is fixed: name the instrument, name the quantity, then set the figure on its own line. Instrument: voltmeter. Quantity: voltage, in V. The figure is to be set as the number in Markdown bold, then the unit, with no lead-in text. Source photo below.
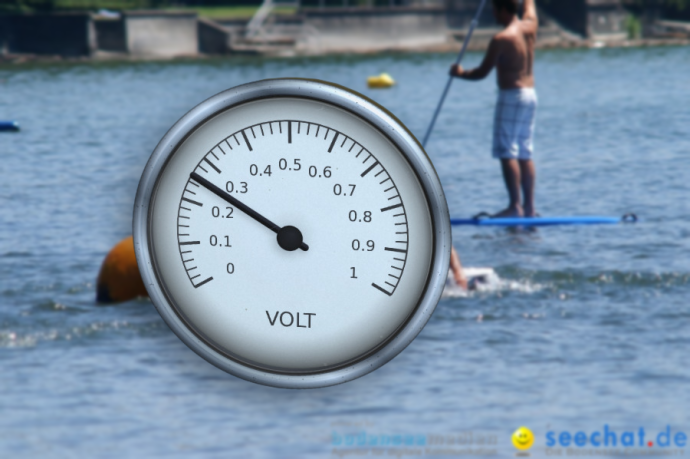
**0.26** V
